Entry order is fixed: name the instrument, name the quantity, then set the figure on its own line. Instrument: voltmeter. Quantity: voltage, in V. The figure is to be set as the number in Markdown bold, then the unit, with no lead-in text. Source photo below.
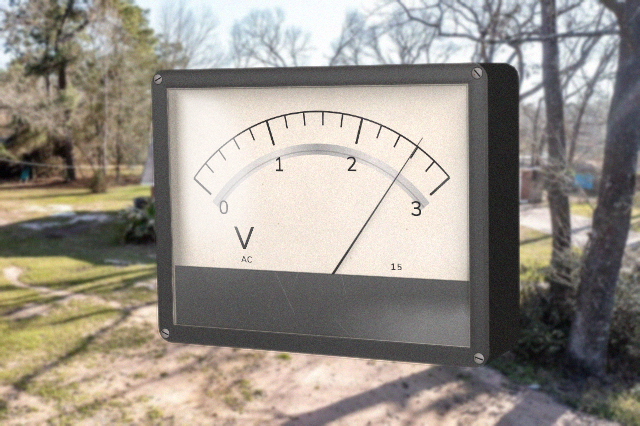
**2.6** V
